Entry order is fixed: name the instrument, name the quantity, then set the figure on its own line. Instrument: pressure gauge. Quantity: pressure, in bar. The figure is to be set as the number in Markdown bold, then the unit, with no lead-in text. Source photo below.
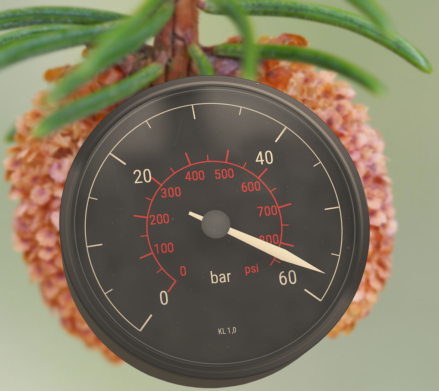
**57.5** bar
